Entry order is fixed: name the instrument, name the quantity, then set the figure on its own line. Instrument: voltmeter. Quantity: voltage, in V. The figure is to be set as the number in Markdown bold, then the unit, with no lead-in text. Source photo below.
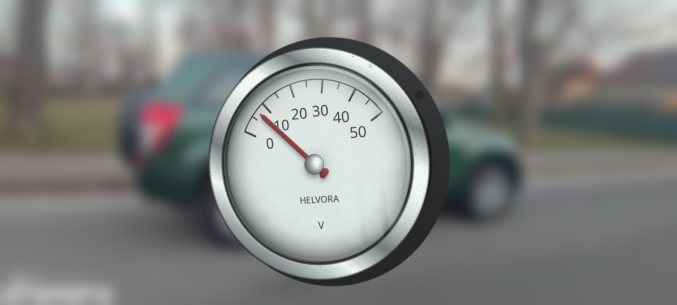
**7.5** V
